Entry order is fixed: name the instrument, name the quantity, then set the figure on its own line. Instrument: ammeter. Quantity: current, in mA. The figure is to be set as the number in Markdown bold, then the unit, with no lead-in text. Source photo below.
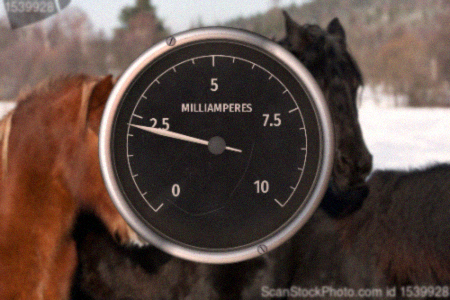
**2.25** mA
